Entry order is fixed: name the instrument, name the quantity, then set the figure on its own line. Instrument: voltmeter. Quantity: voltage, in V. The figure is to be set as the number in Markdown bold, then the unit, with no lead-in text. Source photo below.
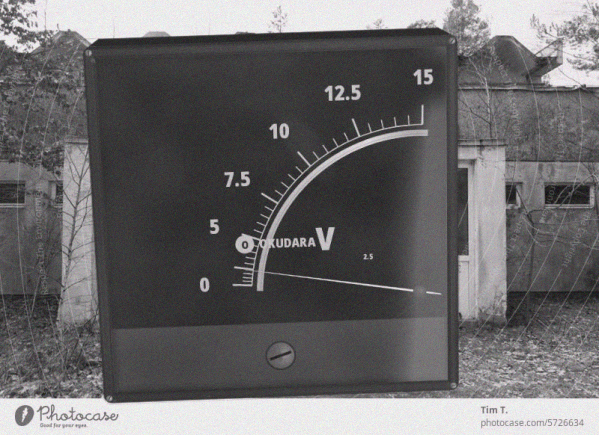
**2.5** V
